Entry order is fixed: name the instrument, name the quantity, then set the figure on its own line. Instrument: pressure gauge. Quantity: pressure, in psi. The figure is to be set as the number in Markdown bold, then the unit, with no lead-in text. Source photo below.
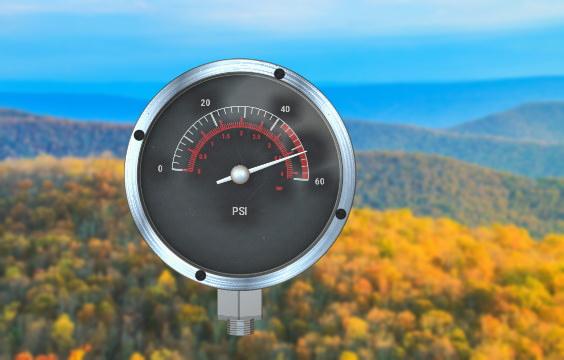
**52** psi
